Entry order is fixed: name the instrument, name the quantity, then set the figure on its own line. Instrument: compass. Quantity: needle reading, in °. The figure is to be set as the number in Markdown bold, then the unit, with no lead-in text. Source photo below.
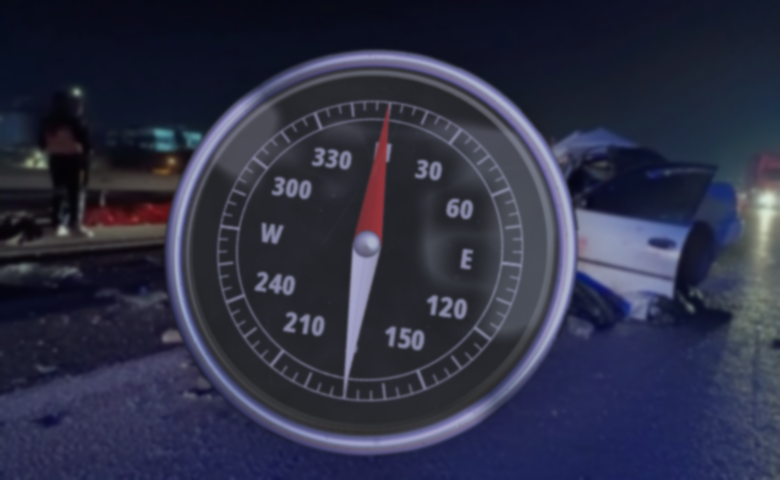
**0** °
